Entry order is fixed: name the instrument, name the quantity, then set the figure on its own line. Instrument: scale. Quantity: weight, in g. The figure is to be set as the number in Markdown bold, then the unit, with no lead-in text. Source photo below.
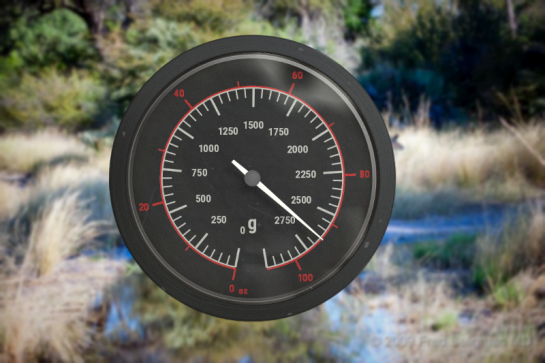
**2650** g
